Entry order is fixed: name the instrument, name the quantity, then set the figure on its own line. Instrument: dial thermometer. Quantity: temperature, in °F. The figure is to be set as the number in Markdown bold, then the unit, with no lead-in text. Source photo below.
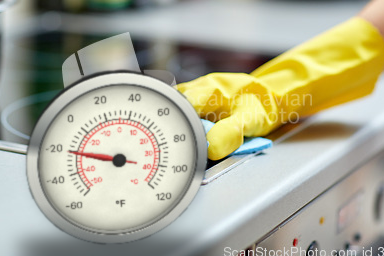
**-20** °F
